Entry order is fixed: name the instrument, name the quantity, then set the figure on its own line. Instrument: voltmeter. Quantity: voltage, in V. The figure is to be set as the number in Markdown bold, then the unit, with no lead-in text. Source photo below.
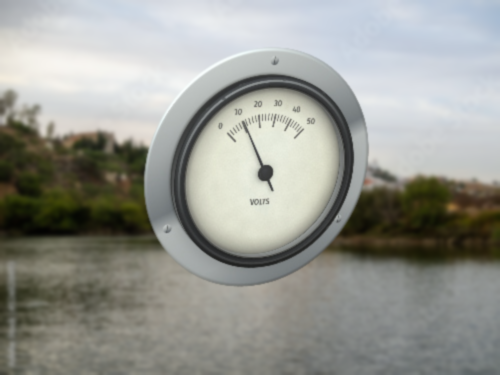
**10** V
